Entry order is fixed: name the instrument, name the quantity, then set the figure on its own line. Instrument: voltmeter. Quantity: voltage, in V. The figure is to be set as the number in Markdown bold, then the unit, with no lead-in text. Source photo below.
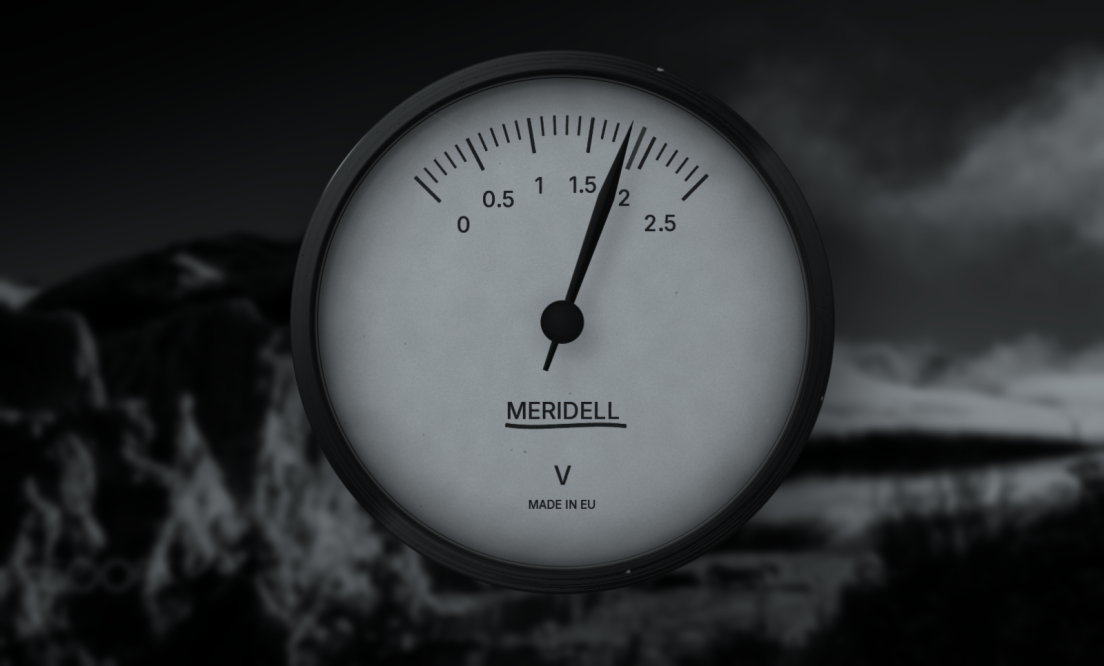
**1.8** V
